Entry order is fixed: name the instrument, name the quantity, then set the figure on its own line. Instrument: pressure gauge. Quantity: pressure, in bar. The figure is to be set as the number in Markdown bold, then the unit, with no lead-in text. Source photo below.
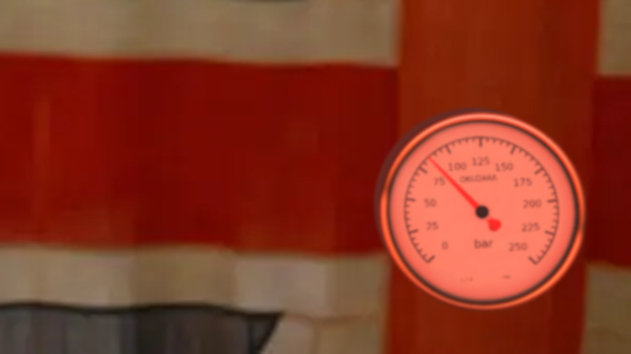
**85** bar
